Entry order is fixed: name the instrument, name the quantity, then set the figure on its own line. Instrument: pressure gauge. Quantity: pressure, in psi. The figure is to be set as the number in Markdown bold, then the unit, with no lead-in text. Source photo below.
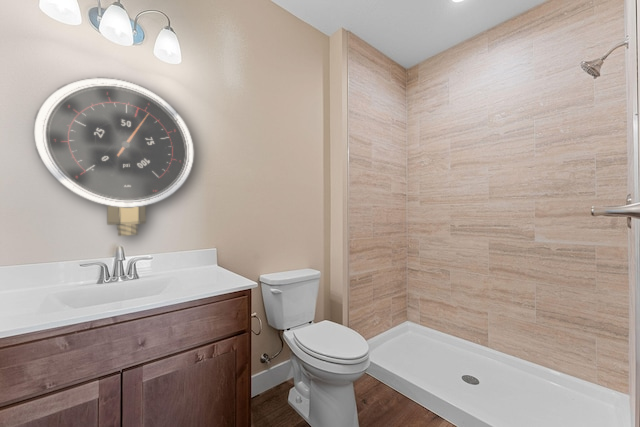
**60** psi
